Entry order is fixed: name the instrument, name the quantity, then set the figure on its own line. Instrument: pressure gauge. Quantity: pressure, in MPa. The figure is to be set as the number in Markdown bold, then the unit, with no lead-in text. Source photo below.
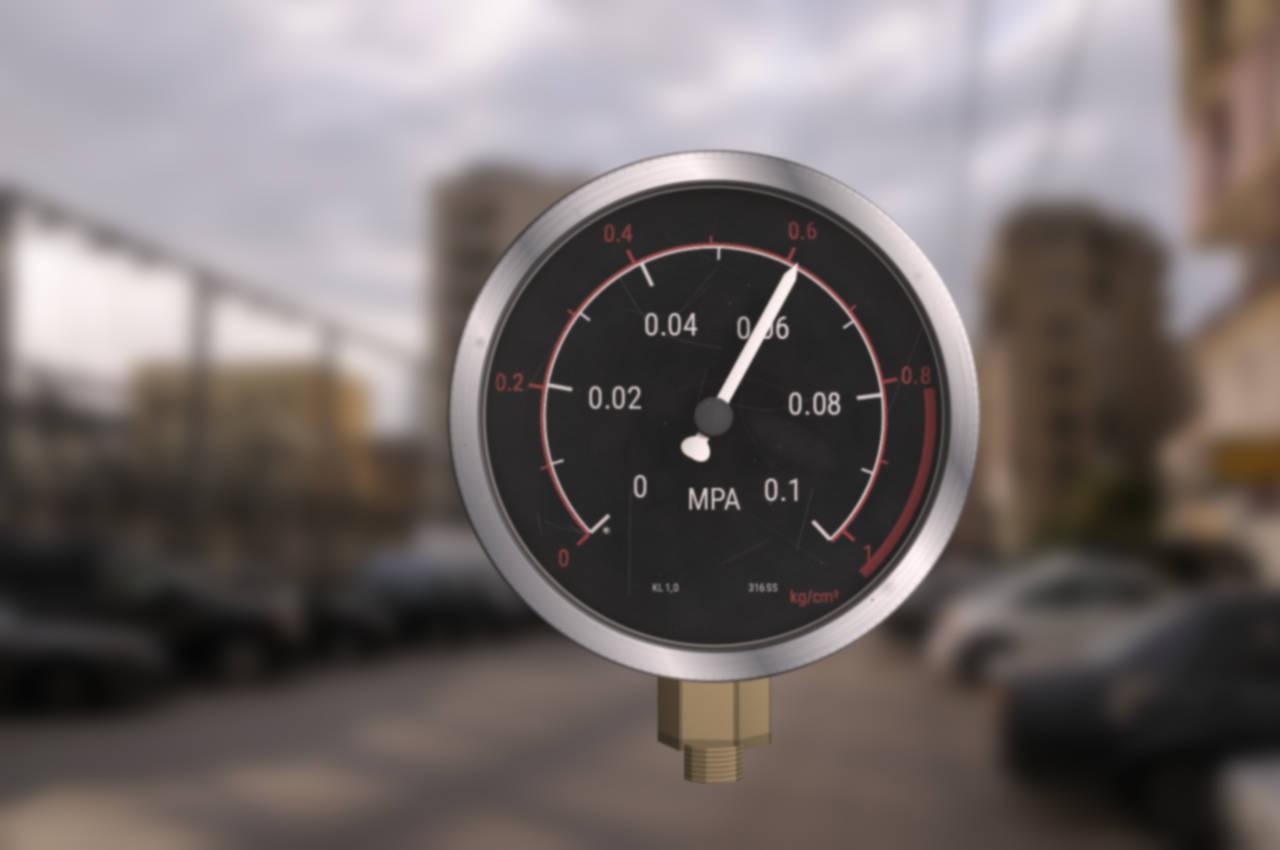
**0.06** MPa
